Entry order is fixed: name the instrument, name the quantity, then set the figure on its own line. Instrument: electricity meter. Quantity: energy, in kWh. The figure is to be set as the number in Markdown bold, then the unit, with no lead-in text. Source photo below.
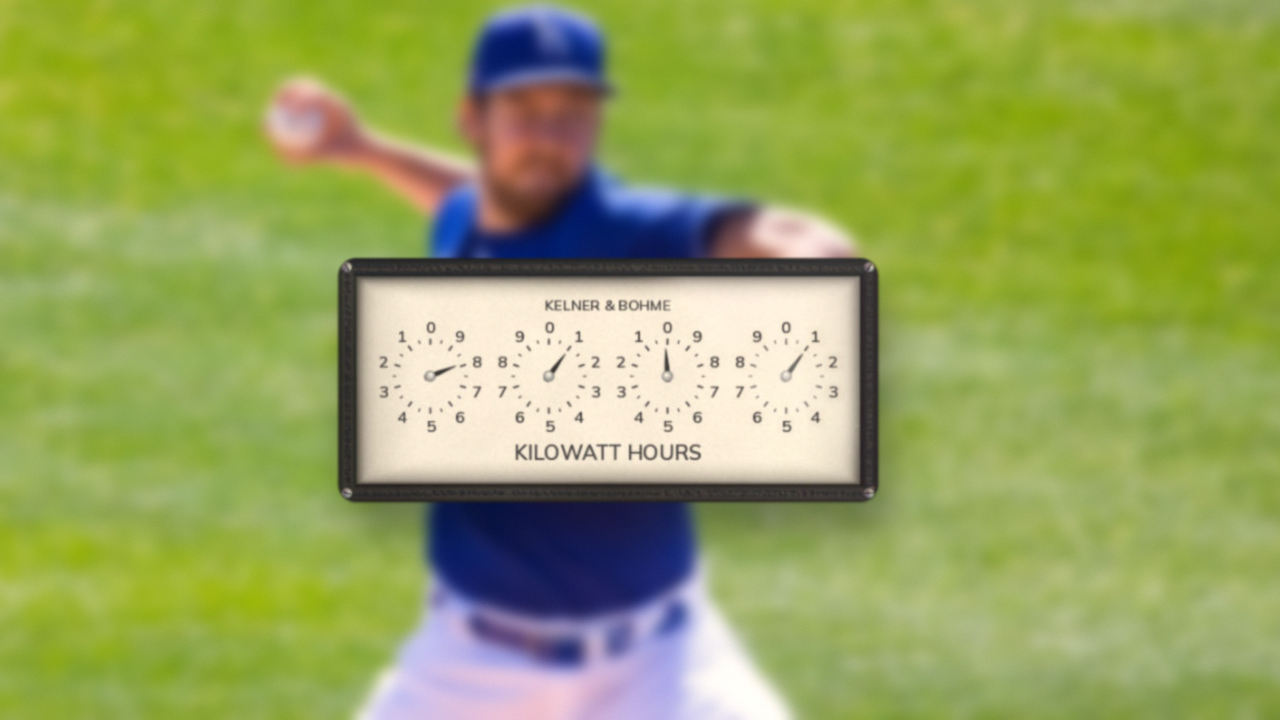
**8101** kWh
